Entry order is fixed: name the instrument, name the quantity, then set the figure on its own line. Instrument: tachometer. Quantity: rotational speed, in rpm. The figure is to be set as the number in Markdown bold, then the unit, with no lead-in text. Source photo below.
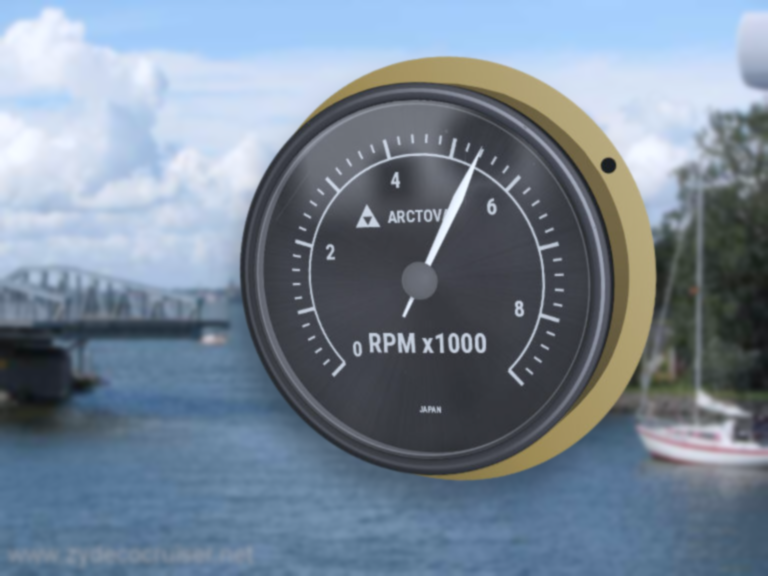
**5400** rpm
